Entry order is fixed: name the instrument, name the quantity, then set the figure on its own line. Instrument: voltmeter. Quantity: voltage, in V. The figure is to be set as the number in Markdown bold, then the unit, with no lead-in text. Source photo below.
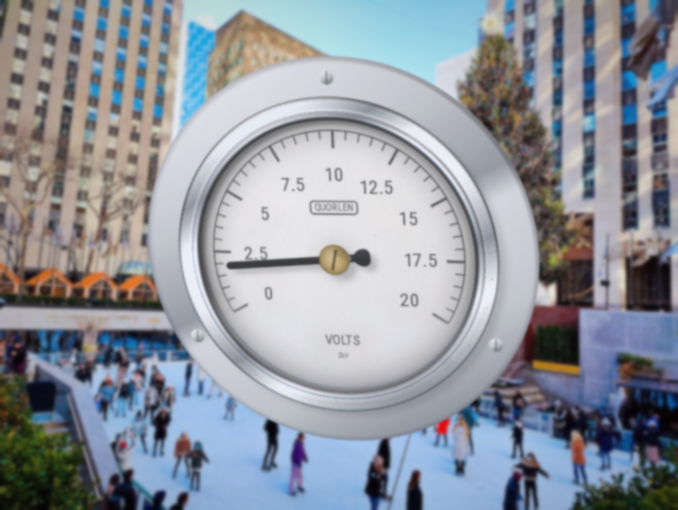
**2** V
